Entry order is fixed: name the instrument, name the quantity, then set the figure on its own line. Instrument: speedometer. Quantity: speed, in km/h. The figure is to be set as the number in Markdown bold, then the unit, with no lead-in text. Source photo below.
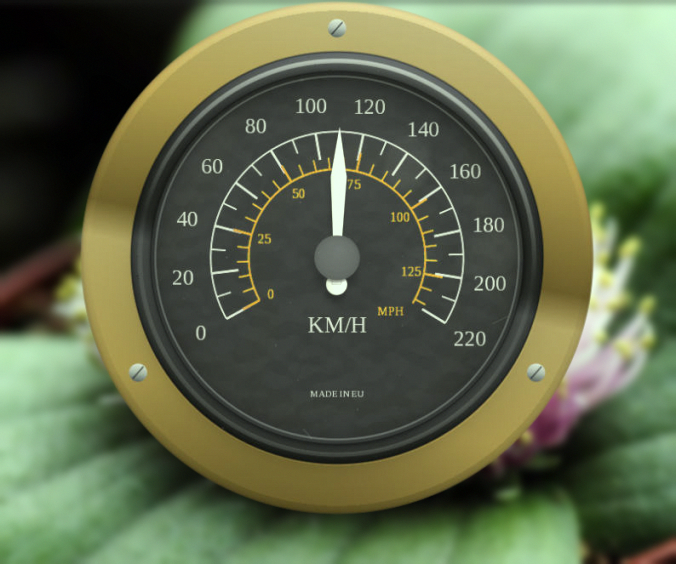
**110** km/h
